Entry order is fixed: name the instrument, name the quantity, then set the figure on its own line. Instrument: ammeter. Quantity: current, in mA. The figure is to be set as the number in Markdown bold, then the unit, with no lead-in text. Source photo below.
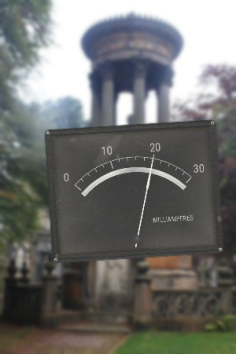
**20** mA
